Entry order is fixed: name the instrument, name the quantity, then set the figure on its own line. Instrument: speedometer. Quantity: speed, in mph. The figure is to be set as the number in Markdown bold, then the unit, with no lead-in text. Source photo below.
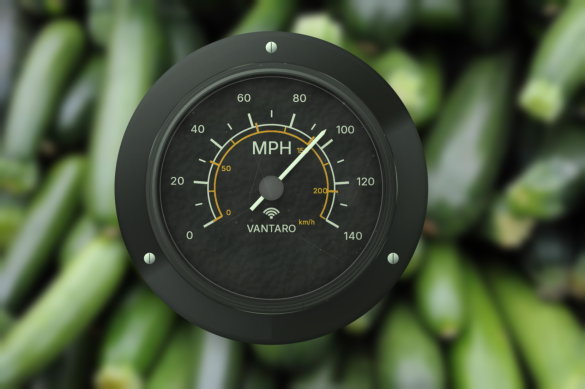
**95** mph
